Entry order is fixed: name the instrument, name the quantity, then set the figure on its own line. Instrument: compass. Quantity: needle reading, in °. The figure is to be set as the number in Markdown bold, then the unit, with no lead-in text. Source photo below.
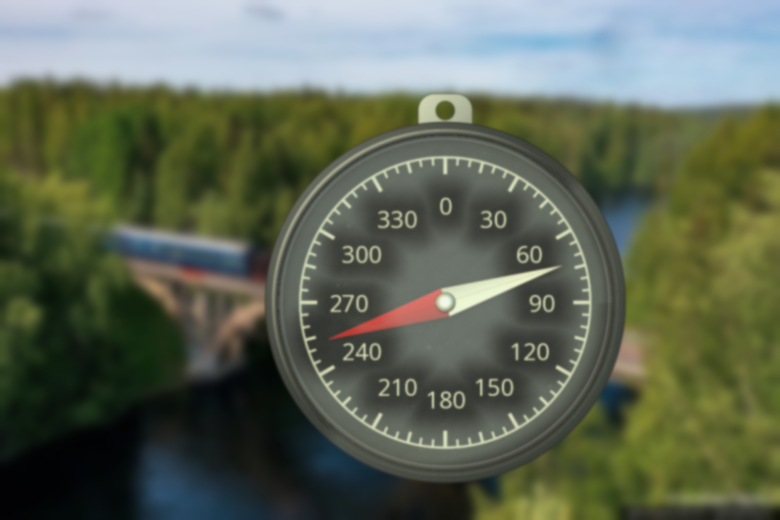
**252.5** °
